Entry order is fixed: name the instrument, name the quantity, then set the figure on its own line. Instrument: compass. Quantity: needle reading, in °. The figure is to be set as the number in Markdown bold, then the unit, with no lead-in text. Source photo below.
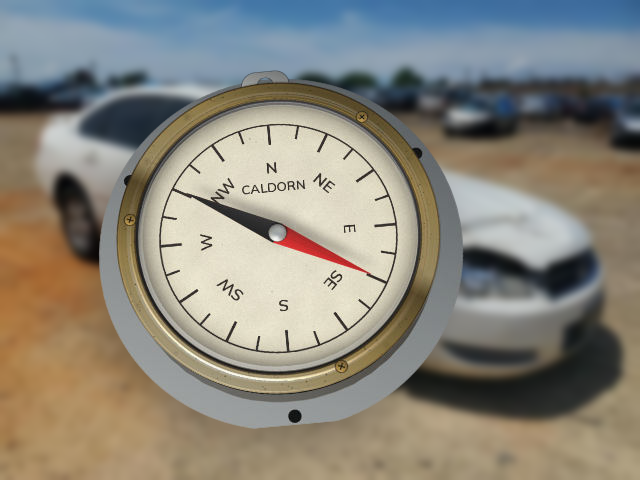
**120** °
